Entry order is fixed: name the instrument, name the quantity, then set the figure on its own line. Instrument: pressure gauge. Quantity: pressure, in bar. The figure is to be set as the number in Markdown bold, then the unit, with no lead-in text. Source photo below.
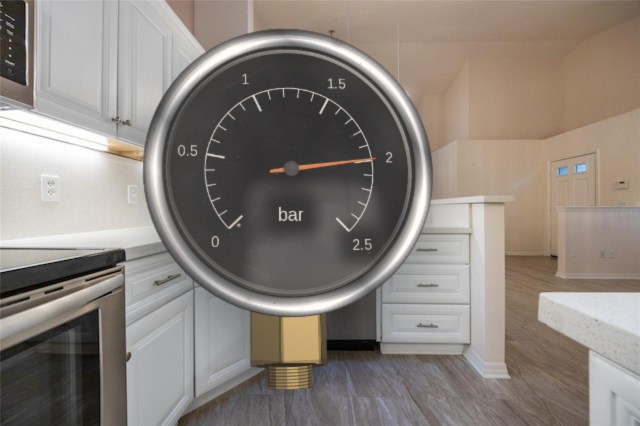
**2** bar
